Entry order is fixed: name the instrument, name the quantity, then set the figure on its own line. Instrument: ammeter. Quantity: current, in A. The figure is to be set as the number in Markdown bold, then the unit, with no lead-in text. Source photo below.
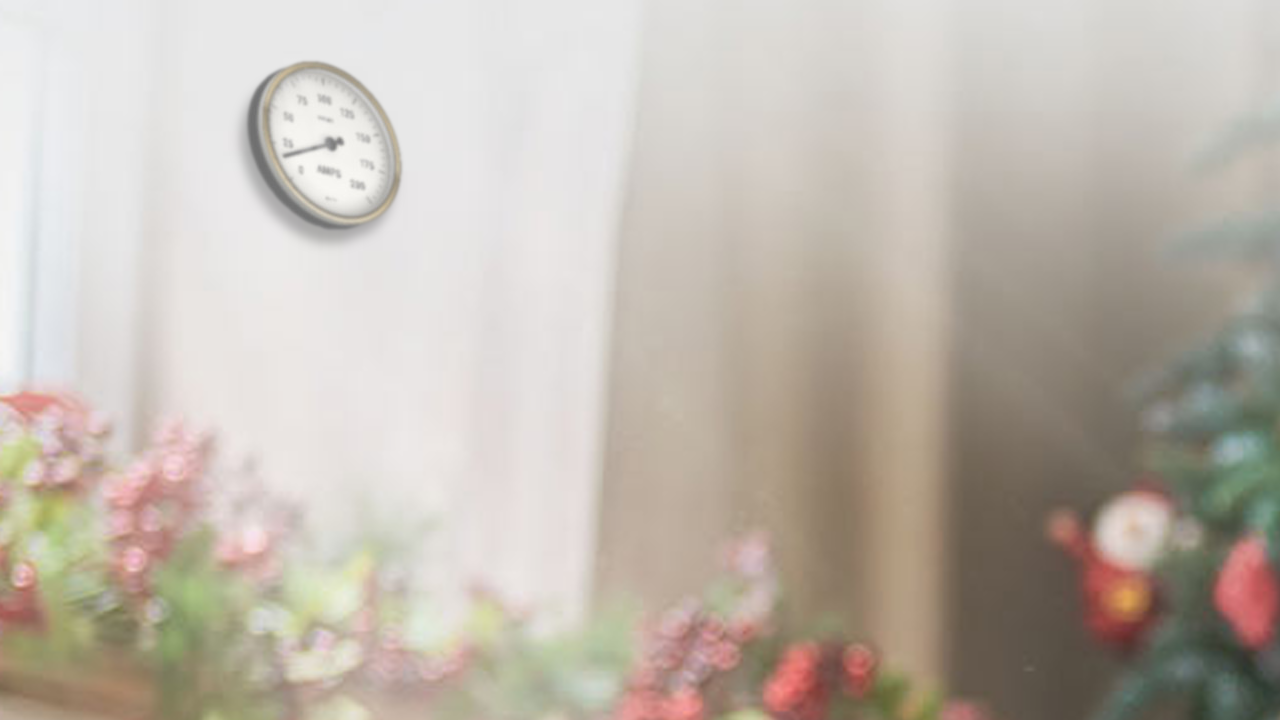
**15** A
